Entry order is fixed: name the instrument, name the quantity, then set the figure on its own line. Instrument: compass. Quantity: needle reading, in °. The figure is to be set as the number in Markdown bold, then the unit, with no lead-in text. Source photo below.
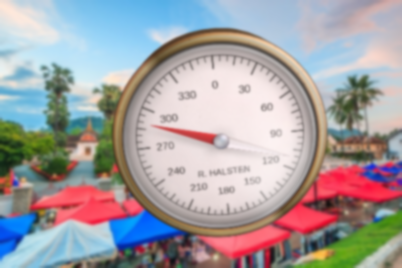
**290** °
